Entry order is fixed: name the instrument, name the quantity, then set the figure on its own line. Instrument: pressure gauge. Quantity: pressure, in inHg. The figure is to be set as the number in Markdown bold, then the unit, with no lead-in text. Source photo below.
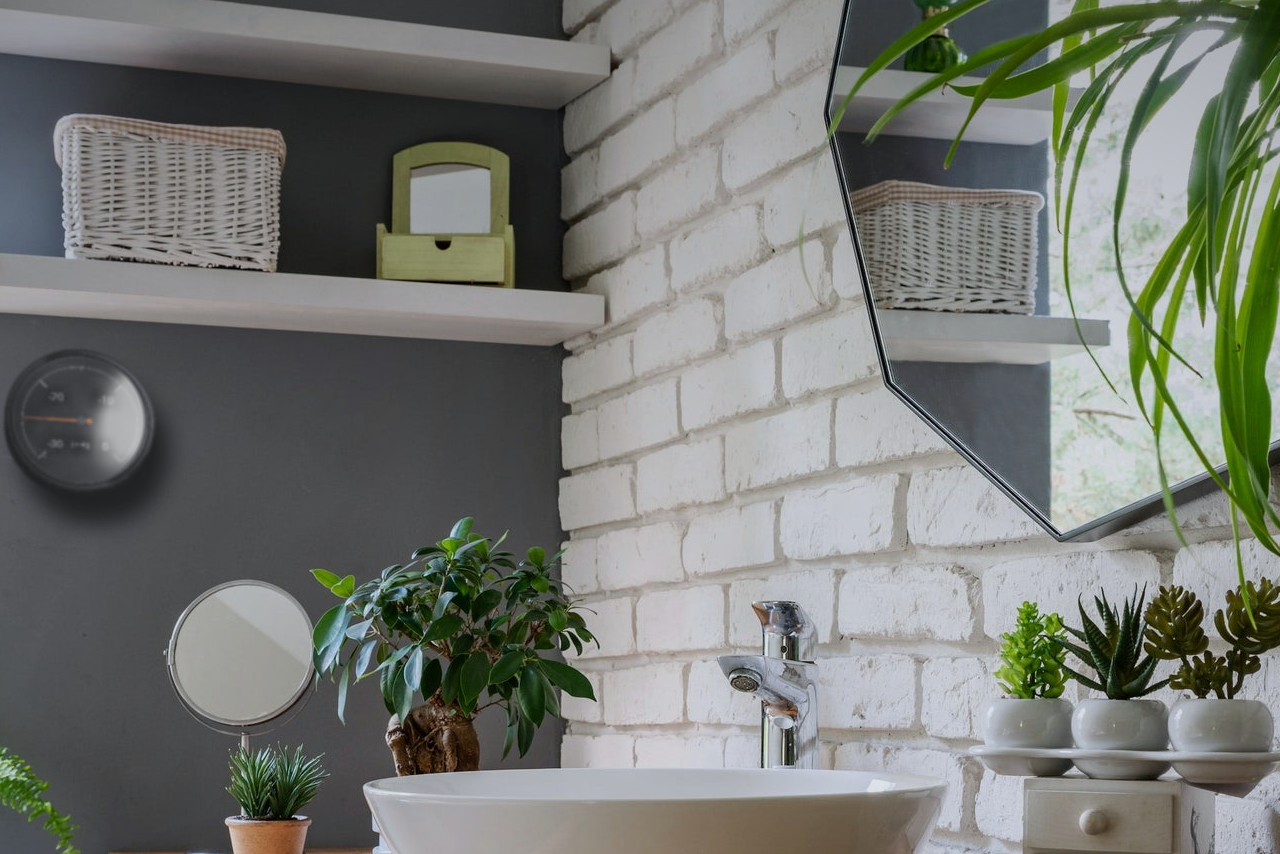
**-25** inHg
